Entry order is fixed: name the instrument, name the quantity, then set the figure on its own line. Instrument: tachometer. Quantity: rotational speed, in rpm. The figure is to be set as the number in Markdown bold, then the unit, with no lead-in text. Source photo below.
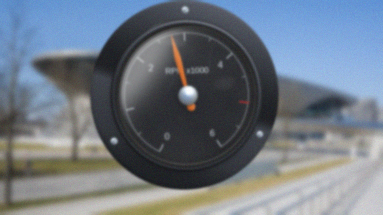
**2750** rpm
